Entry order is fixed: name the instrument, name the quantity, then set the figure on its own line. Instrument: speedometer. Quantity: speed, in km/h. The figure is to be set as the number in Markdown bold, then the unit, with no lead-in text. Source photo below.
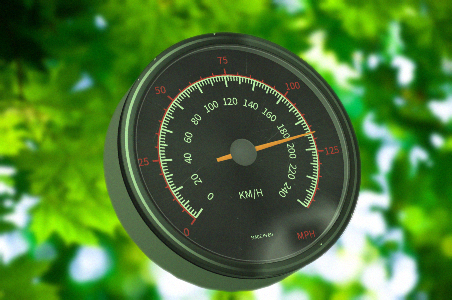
**190** km/h
